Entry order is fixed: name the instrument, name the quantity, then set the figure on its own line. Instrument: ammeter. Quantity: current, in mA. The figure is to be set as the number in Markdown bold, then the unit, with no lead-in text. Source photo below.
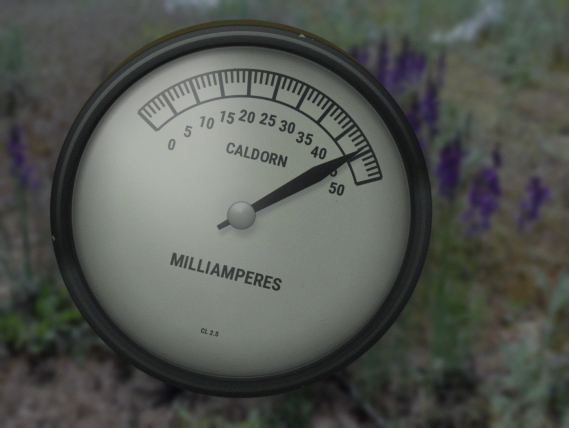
**44** mA
